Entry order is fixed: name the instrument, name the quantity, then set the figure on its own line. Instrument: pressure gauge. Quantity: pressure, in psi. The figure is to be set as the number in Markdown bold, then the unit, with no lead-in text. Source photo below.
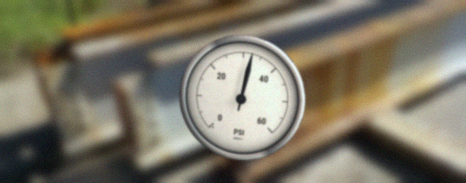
**32.5** psi
